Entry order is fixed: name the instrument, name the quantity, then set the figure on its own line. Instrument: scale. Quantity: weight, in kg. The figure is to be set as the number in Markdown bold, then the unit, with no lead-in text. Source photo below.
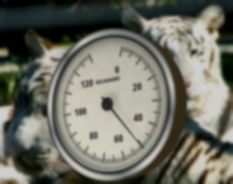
**50** kg
